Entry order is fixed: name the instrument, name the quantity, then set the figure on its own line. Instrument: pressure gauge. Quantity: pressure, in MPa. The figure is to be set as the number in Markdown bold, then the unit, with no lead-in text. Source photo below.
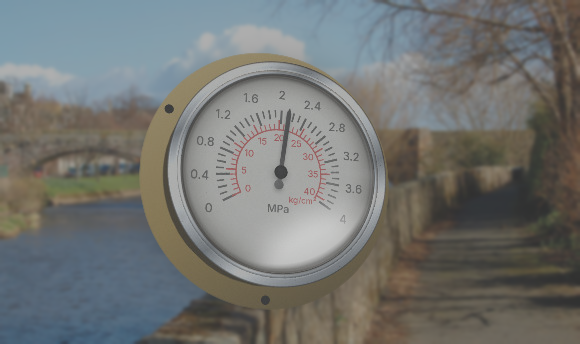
**2.1** MPa
